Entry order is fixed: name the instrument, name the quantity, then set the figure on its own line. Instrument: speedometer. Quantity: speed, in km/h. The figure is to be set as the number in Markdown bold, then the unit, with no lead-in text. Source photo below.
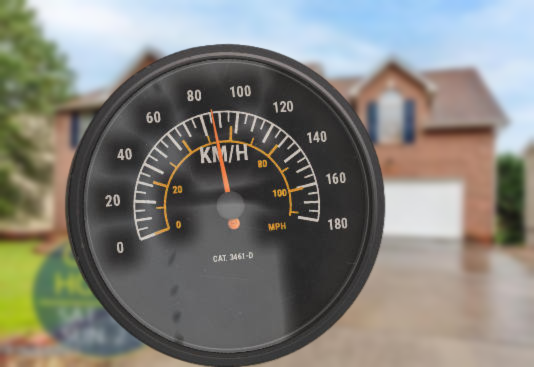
**85** km/h
